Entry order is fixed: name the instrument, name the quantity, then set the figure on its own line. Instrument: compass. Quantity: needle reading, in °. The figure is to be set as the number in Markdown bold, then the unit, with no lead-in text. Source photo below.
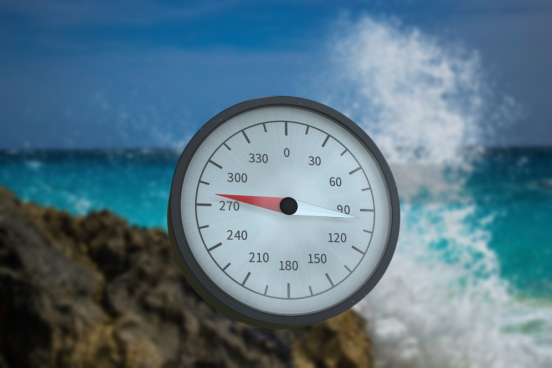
**277.5** °
